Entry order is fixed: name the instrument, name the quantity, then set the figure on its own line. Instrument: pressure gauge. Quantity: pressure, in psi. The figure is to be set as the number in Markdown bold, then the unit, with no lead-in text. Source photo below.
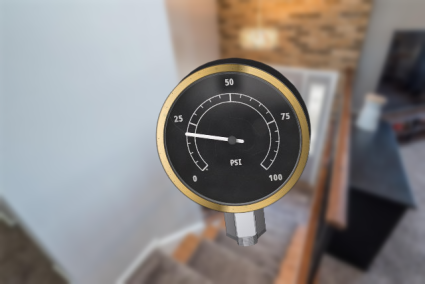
**20** psi
